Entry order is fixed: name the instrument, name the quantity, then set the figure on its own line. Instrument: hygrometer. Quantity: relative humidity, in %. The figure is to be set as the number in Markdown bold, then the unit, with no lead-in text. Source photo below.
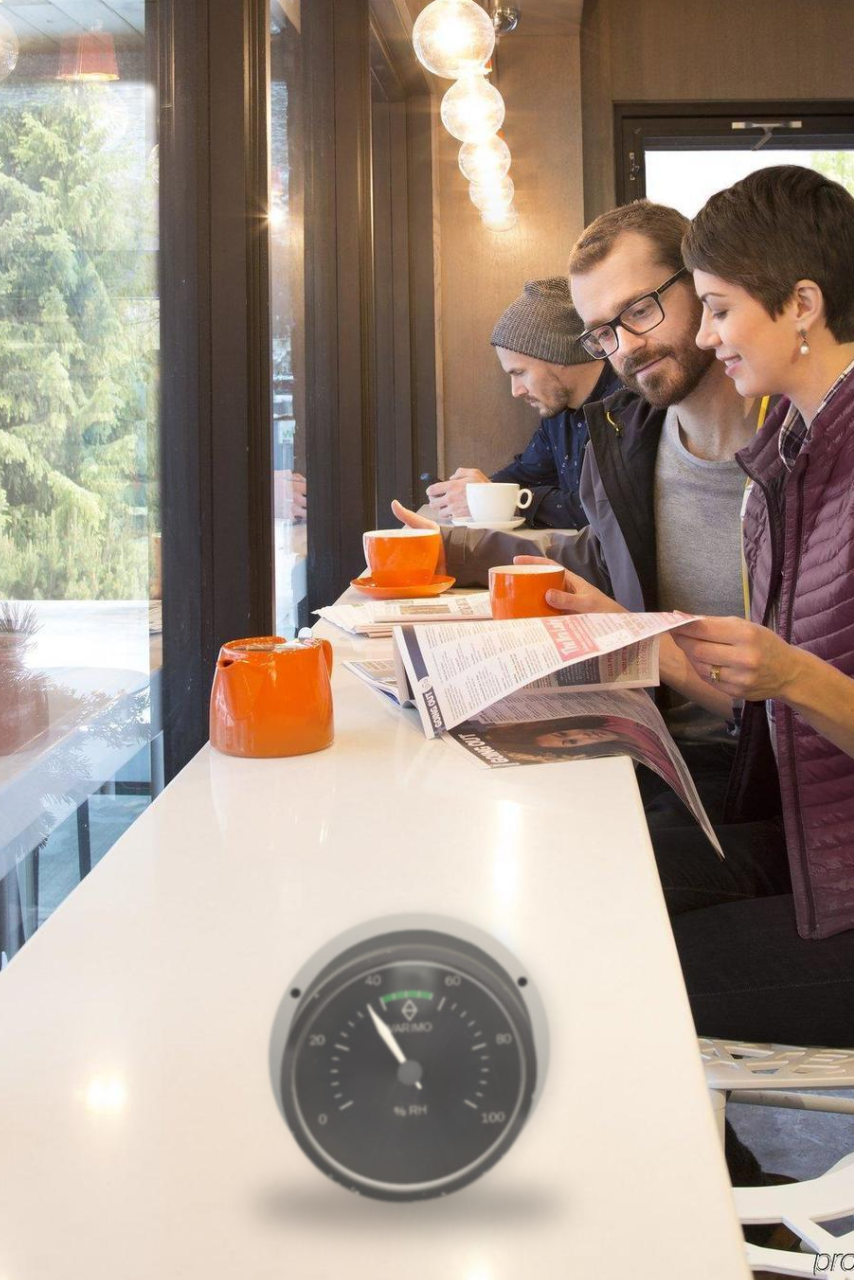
**36** %
